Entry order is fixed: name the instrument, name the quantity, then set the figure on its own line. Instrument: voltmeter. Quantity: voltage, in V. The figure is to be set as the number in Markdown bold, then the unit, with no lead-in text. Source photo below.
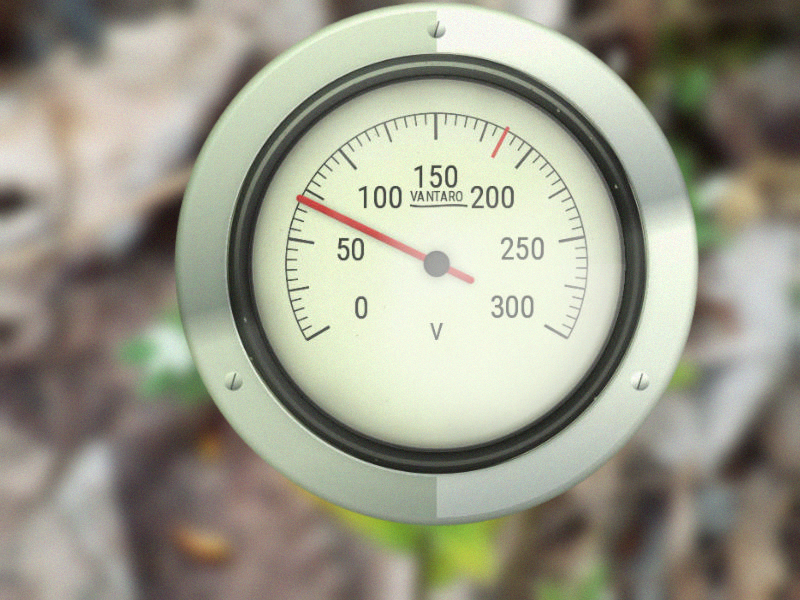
**70** V
